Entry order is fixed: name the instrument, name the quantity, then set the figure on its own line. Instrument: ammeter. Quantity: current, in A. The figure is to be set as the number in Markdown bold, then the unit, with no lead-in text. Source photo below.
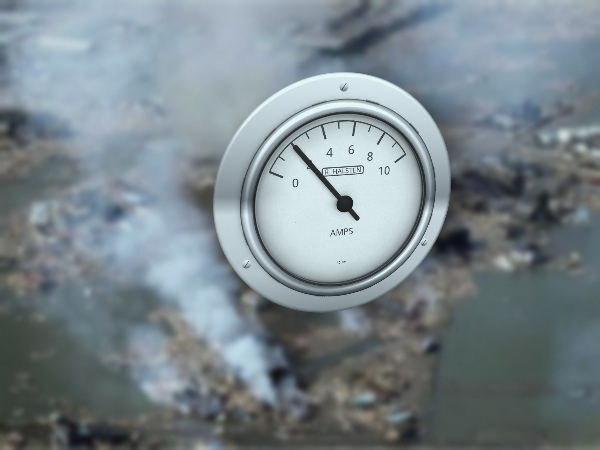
**2** A
